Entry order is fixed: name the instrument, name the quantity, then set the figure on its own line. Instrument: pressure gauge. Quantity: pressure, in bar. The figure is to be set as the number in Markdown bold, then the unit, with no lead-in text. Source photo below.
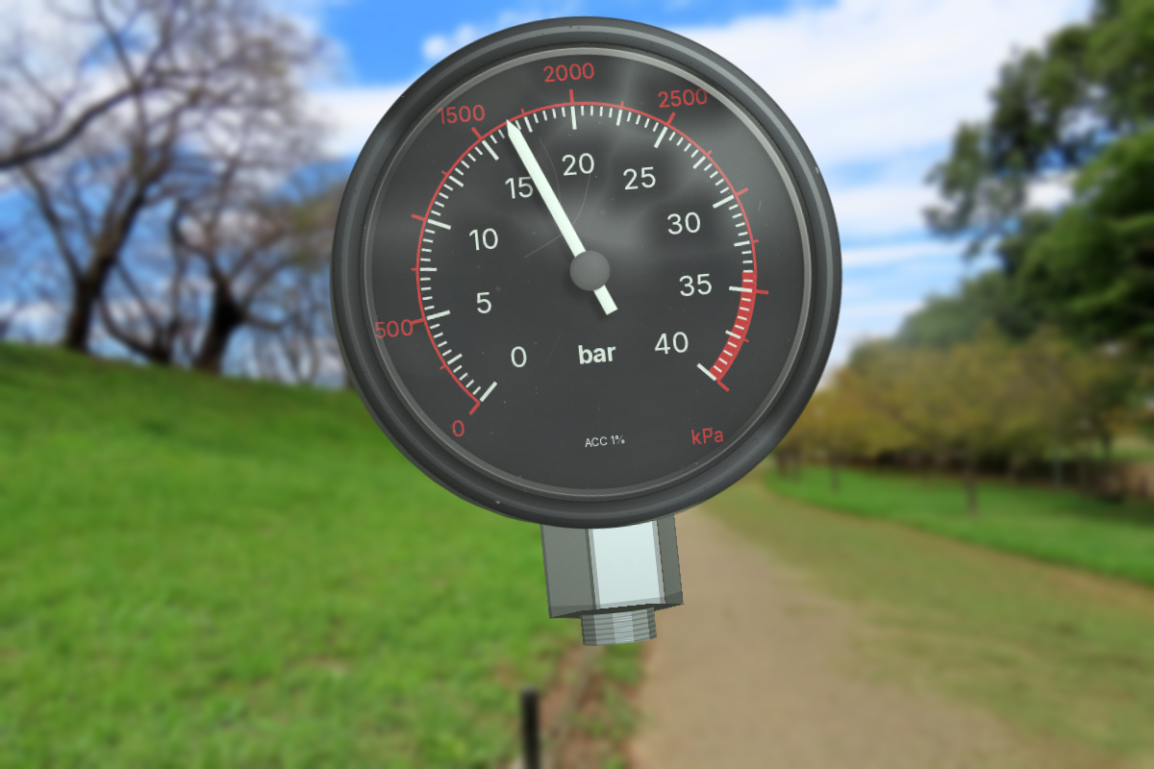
**16.5** bar
